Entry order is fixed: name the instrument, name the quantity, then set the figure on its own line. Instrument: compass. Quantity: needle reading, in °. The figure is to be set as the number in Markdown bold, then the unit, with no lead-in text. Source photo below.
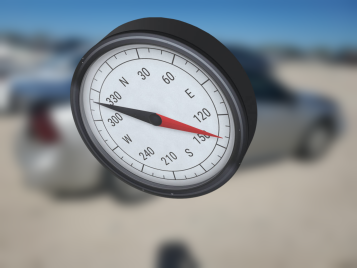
**140** °
